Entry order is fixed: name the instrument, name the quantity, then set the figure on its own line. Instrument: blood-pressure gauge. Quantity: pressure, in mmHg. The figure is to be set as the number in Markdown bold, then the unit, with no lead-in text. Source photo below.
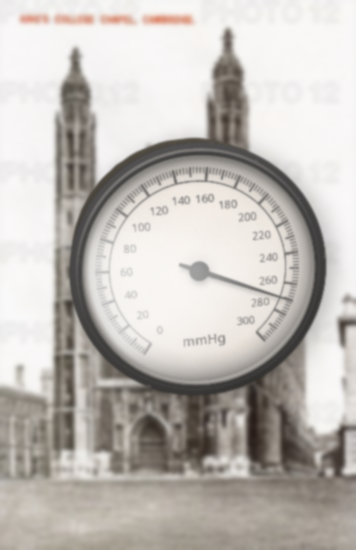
**270** mmHg
